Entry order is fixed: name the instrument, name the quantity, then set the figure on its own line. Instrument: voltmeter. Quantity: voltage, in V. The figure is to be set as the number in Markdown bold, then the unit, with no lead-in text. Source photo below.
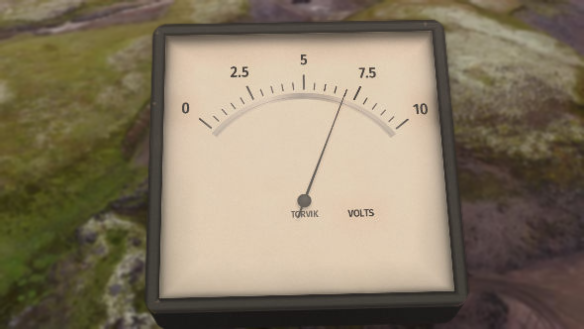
**7** V
